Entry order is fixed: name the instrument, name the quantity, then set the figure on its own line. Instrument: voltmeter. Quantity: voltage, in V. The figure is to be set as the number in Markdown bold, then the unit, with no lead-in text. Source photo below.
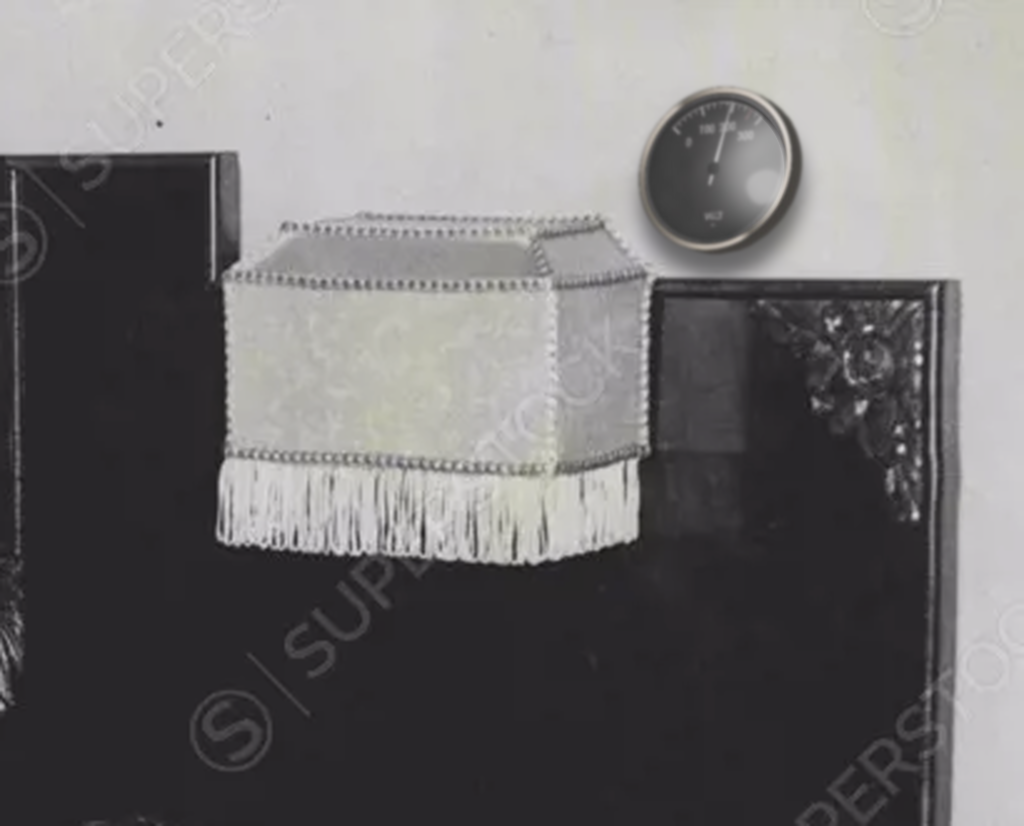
**200** V
